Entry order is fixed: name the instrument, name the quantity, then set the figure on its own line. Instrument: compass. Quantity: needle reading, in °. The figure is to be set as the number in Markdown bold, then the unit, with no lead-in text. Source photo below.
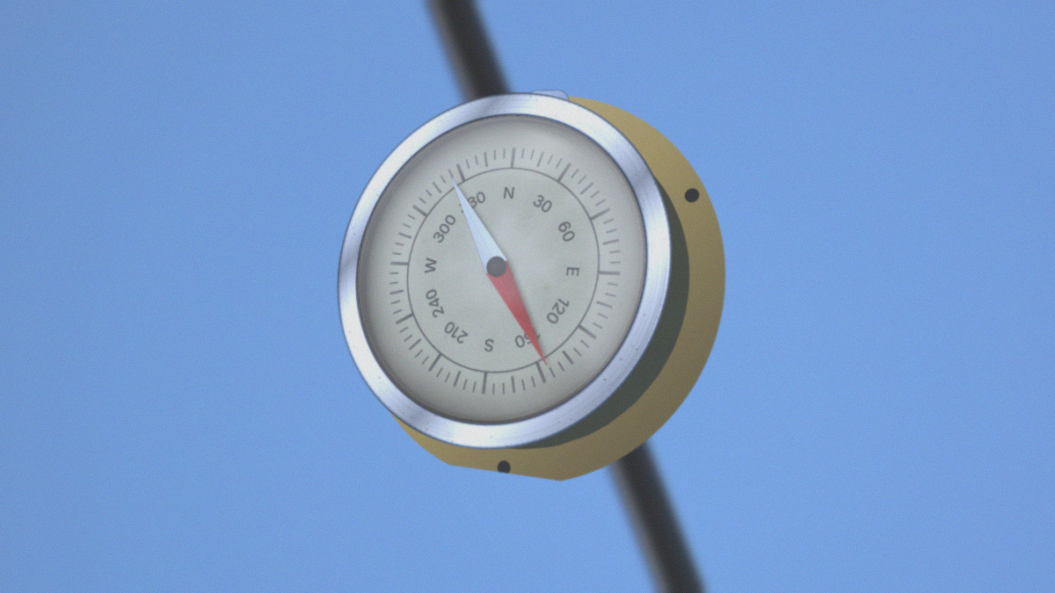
**145** °
